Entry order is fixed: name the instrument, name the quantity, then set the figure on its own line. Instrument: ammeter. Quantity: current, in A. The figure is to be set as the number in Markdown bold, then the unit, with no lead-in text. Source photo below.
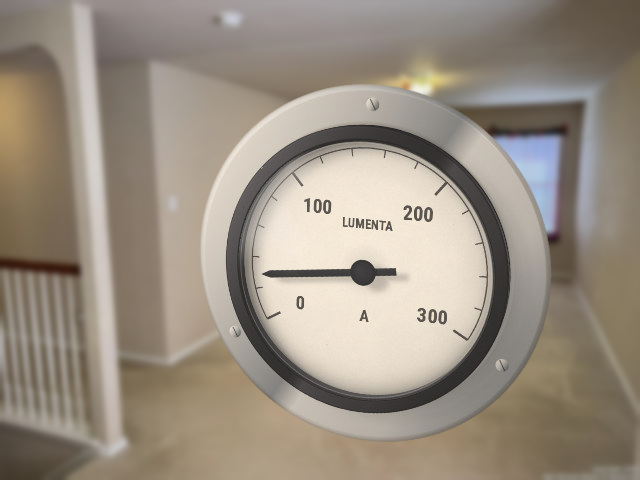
**30** A
